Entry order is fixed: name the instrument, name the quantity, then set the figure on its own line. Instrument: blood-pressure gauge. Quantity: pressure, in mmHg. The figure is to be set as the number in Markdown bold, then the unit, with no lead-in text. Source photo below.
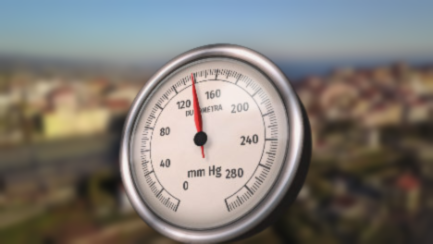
**140** mmHg
